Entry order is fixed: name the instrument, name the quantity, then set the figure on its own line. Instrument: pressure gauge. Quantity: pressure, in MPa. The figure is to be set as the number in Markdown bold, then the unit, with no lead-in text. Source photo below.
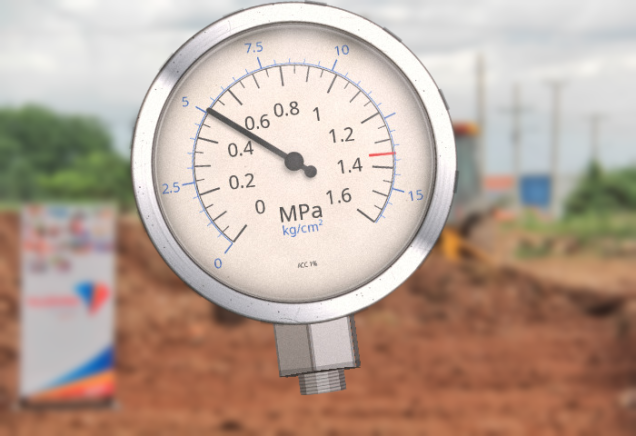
**0.5** MPa
